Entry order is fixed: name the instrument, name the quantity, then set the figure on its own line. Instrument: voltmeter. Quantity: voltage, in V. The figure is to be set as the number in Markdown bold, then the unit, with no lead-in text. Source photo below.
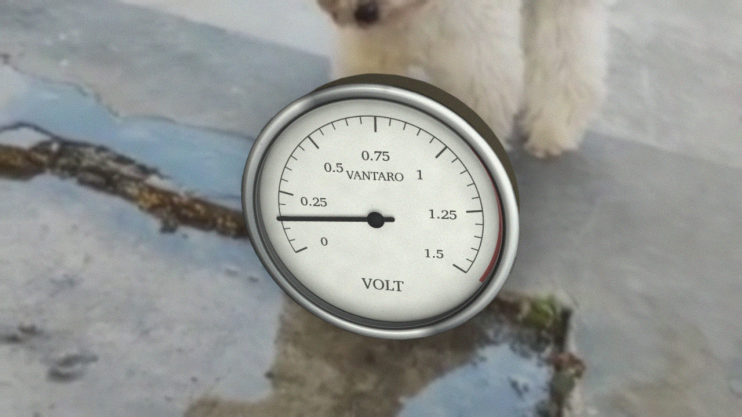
**0.15** V
